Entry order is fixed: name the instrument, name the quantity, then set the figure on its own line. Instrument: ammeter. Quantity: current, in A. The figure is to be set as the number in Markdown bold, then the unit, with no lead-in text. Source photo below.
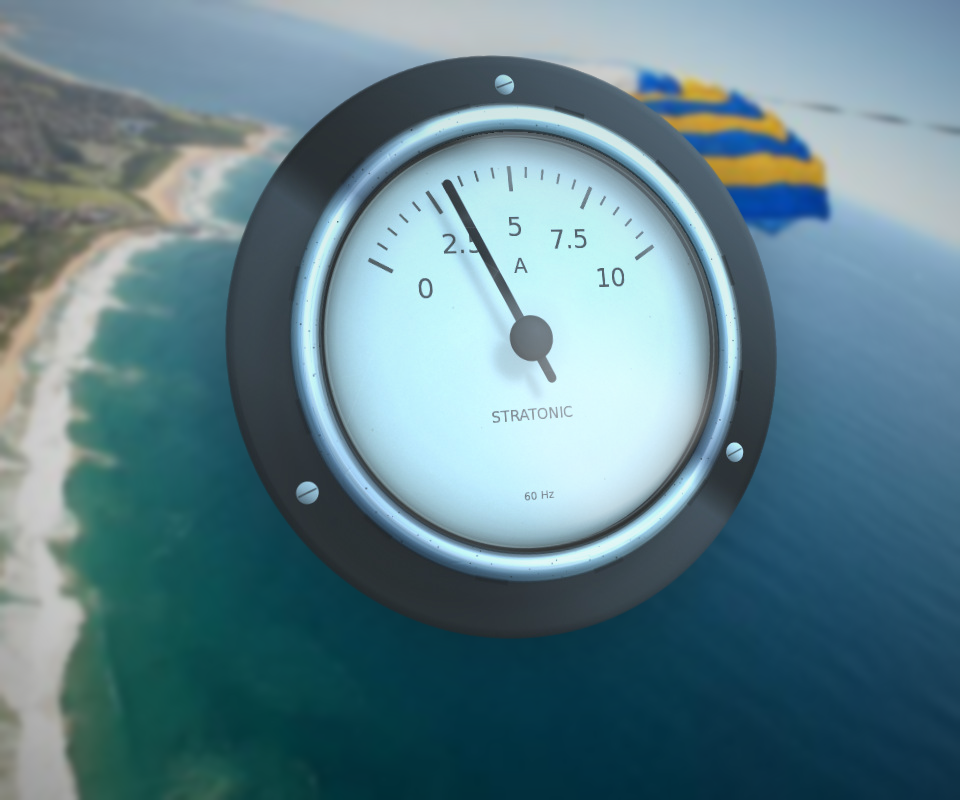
**3** A
